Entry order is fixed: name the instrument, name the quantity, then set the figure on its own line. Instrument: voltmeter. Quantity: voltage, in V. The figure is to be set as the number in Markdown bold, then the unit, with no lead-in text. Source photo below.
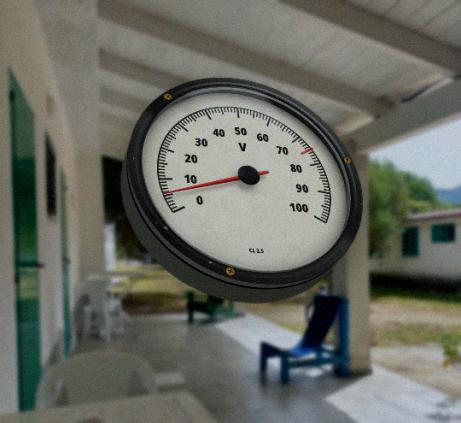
**5** V
